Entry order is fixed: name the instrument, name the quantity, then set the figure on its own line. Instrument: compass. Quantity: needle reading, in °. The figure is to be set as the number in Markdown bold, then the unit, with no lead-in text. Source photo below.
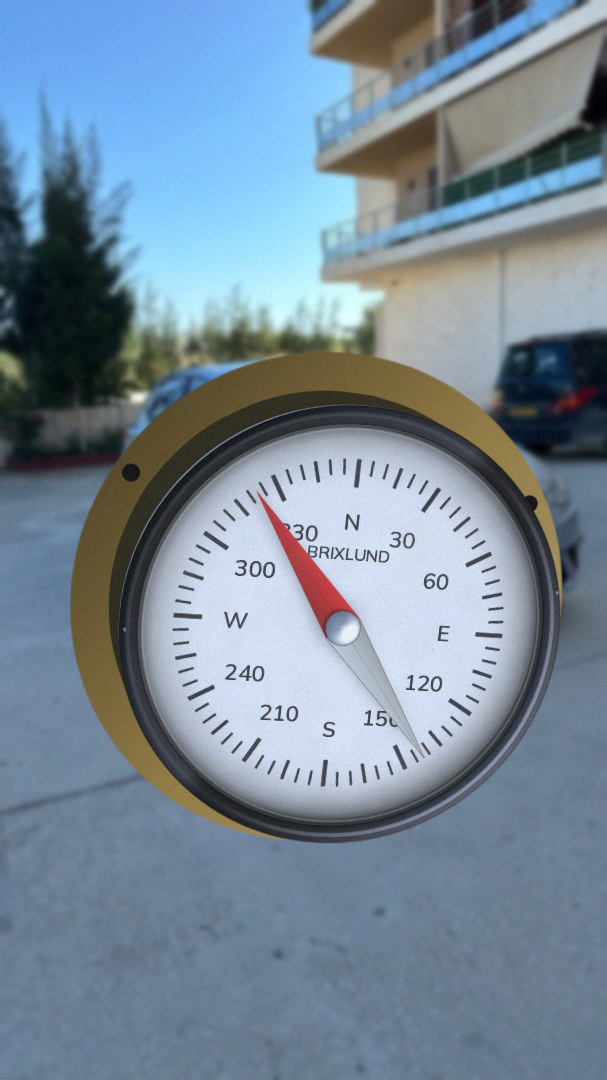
**322.5** °
